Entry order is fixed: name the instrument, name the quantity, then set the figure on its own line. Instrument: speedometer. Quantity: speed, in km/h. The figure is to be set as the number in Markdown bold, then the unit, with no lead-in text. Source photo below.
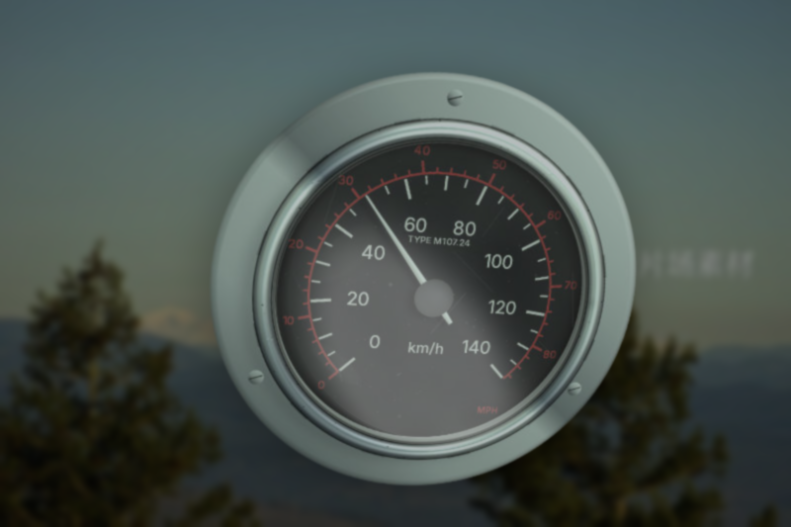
**50** km/h
